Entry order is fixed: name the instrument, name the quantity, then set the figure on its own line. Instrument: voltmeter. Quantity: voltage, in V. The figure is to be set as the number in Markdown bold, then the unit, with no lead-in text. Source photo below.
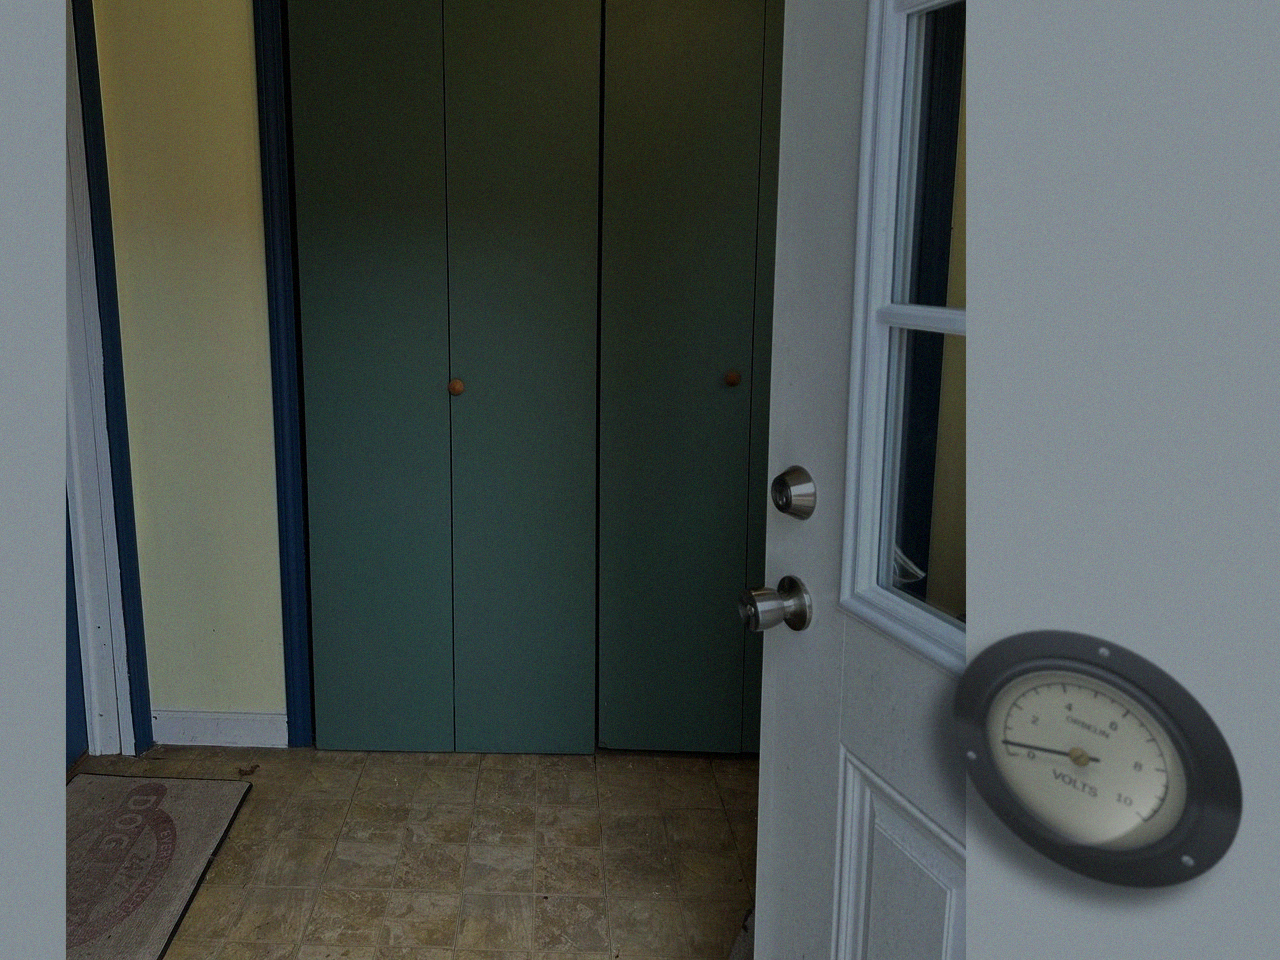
**0.5** V
